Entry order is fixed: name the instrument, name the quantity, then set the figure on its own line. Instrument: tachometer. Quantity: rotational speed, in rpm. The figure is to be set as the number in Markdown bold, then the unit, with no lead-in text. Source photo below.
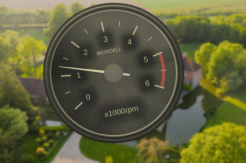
**1250** rpm
